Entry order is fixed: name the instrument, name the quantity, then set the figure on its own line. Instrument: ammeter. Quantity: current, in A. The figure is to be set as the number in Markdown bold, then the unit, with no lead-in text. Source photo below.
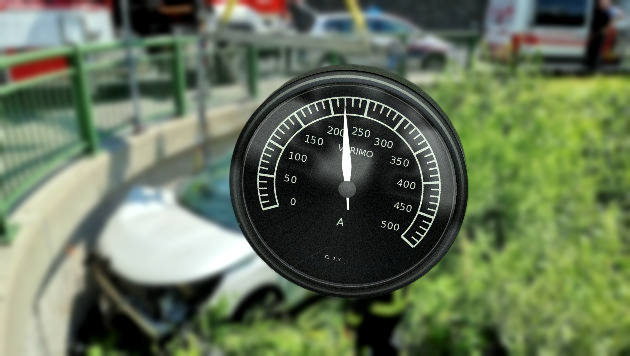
**220** A
